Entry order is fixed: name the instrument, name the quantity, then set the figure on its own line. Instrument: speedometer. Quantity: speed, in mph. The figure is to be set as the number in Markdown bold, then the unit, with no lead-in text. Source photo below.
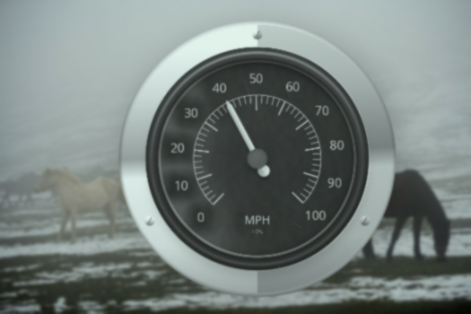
**40** mph
